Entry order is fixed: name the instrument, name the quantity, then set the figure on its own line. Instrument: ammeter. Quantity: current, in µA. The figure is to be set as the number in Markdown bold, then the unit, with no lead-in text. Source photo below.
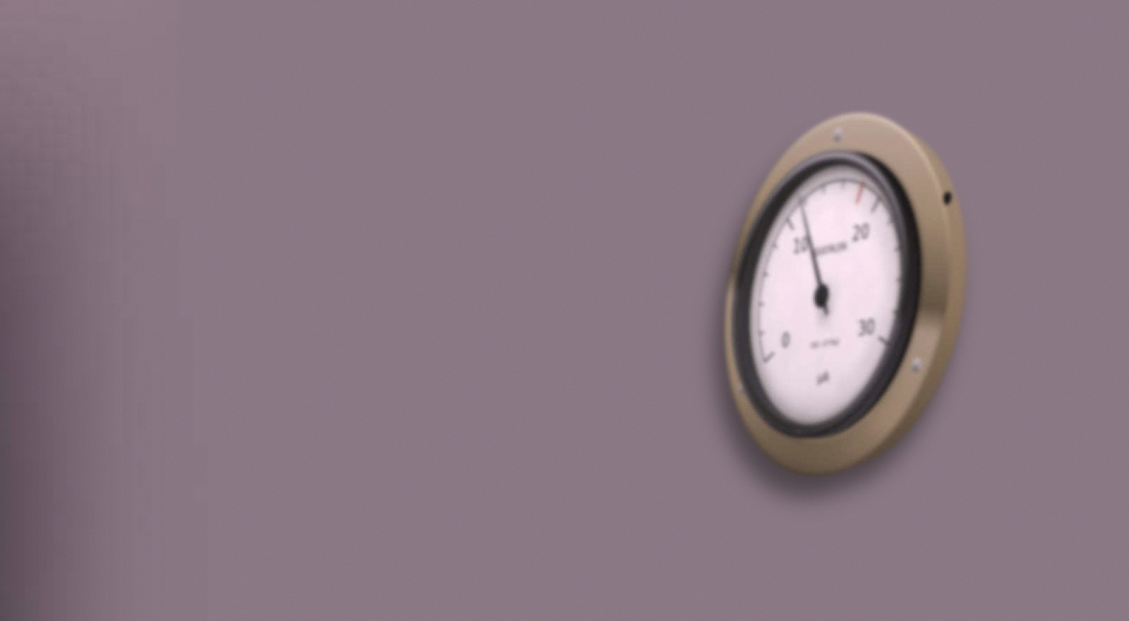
**12** µA
